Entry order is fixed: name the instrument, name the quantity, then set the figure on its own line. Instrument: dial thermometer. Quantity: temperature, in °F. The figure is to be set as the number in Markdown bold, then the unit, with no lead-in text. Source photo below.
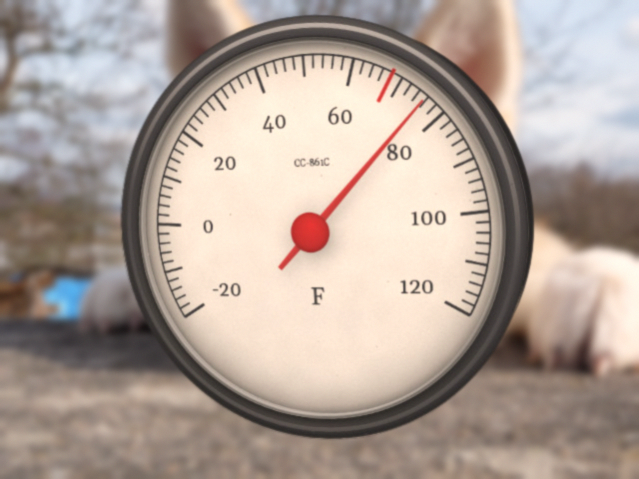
**76** °F
